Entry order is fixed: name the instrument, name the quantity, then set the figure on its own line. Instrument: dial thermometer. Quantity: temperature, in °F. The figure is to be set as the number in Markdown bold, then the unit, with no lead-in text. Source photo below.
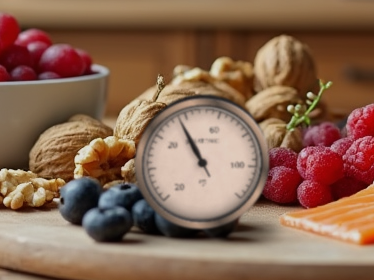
**36** °F
